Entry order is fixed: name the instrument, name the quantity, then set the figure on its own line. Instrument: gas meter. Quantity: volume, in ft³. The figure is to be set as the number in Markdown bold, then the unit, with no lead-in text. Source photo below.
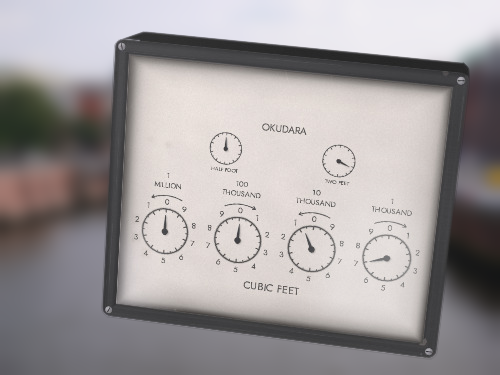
**700** ft³
